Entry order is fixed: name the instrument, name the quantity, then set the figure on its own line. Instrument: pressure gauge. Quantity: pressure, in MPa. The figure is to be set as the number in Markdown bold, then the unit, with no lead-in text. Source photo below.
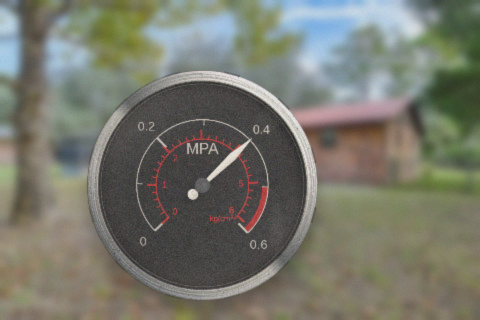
**0.4** MPa
